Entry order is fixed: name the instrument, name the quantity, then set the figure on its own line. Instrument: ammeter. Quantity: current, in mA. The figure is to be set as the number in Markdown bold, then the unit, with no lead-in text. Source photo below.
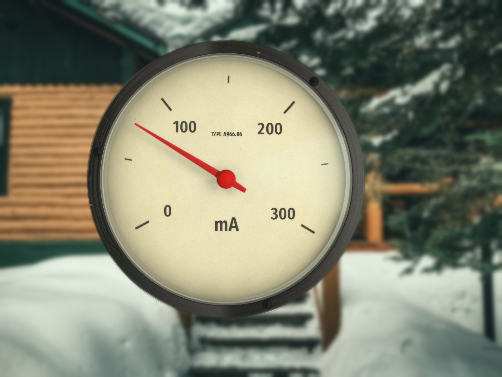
**75** mA
